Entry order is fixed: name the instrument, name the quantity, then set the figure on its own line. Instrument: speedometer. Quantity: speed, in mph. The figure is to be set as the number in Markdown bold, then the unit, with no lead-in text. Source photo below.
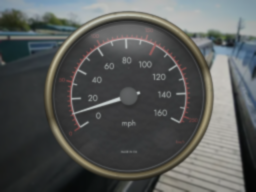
**10** mph
